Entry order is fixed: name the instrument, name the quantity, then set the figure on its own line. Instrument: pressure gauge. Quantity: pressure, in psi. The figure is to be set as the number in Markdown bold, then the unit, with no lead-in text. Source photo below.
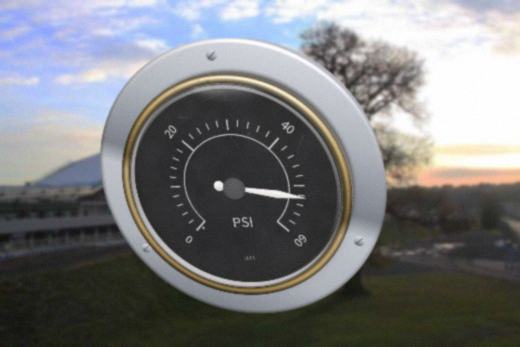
**52** psi
